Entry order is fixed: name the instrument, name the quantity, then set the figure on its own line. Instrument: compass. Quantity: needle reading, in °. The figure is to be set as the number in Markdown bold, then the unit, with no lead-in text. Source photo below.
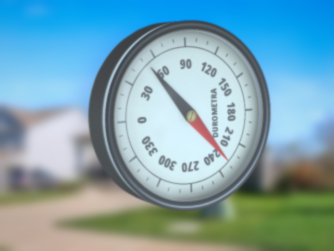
**230** °
